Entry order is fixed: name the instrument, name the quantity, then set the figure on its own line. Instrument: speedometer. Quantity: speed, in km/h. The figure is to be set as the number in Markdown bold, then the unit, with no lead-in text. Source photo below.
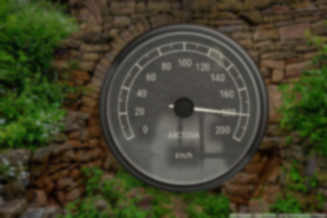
**180** km/h
